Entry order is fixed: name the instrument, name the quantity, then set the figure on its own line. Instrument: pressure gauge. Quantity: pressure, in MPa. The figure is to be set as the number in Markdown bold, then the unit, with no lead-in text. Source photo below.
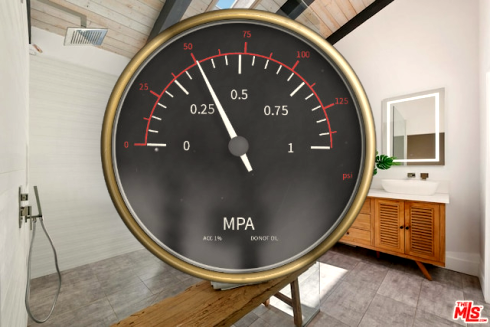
**0.35** MPa
